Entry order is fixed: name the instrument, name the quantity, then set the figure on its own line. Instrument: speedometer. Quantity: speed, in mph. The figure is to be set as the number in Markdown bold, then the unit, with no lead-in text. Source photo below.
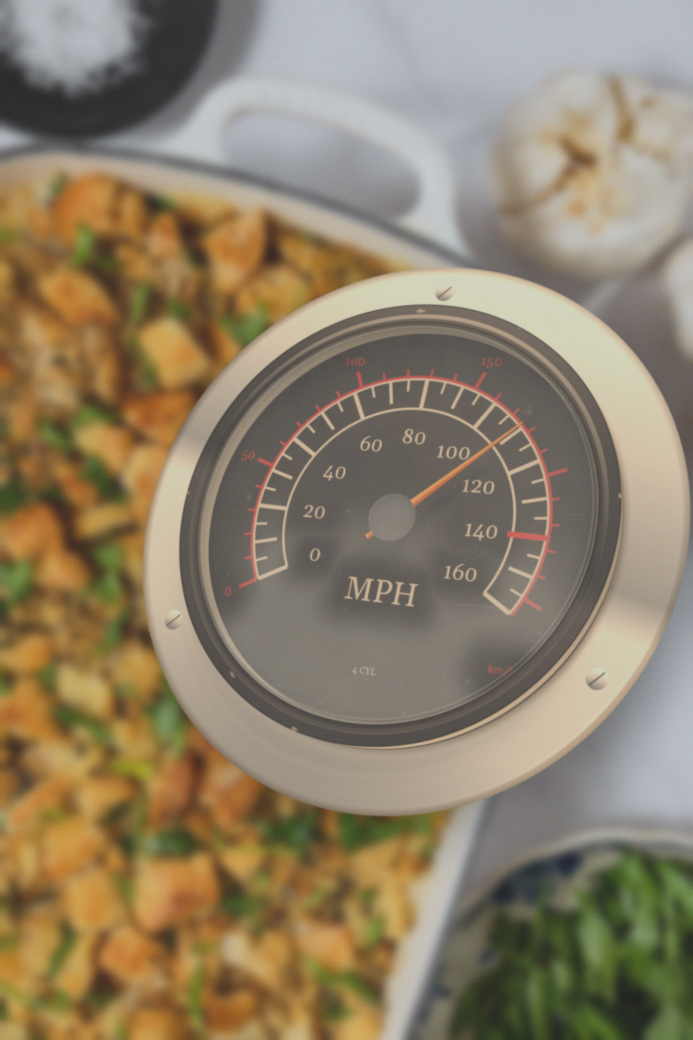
**110** mph
